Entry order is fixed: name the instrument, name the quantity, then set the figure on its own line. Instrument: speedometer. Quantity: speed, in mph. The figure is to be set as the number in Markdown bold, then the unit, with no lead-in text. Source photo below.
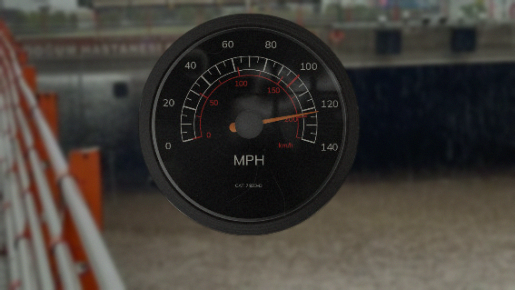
**122.5** mph
